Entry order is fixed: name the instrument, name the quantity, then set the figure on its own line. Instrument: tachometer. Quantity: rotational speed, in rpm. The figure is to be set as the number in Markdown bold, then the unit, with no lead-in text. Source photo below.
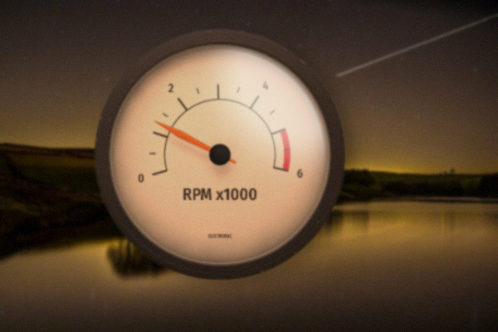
**1250** rpm
